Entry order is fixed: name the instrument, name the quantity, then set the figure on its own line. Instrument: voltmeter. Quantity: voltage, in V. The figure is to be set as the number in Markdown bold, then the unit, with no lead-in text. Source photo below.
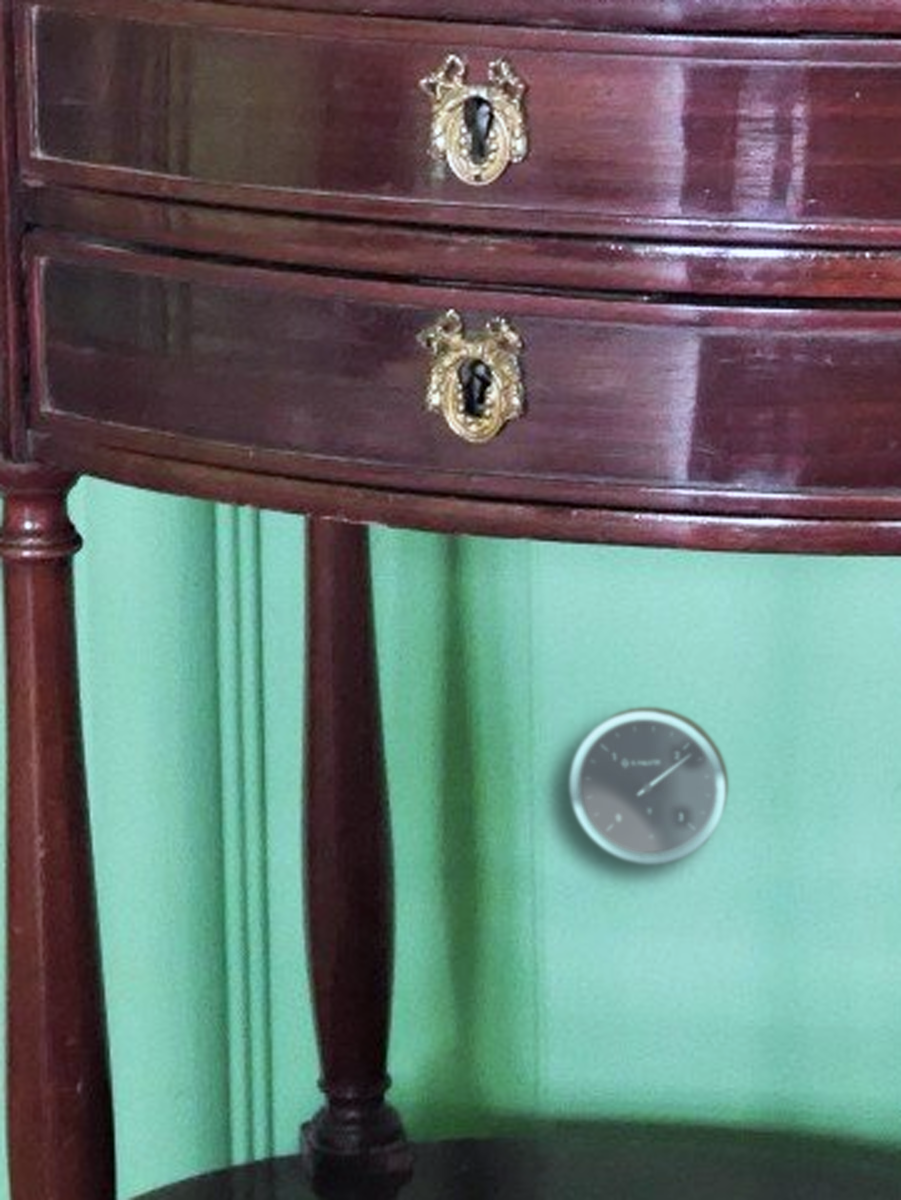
**2.1** V
